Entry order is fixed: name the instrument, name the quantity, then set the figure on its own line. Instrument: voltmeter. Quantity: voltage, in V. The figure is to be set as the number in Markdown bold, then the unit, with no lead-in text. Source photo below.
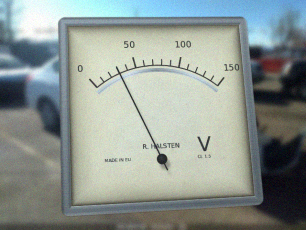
**30** V
